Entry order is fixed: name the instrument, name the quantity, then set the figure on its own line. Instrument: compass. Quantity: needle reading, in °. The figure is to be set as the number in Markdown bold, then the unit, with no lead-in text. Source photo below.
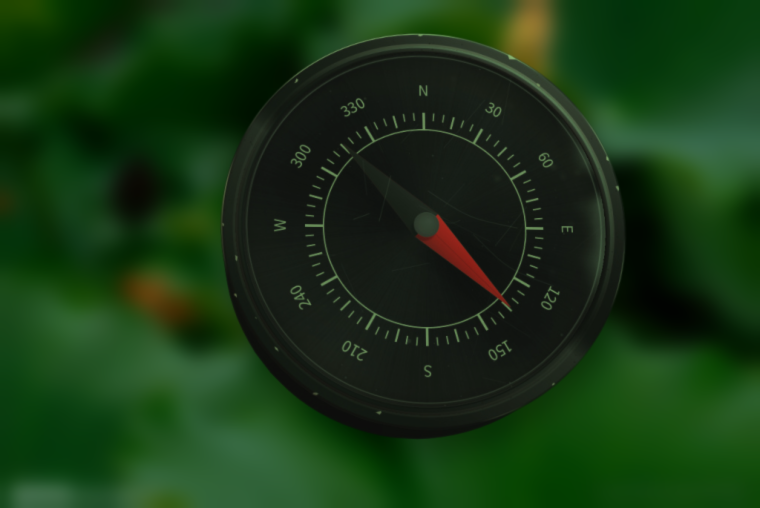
**135** °
